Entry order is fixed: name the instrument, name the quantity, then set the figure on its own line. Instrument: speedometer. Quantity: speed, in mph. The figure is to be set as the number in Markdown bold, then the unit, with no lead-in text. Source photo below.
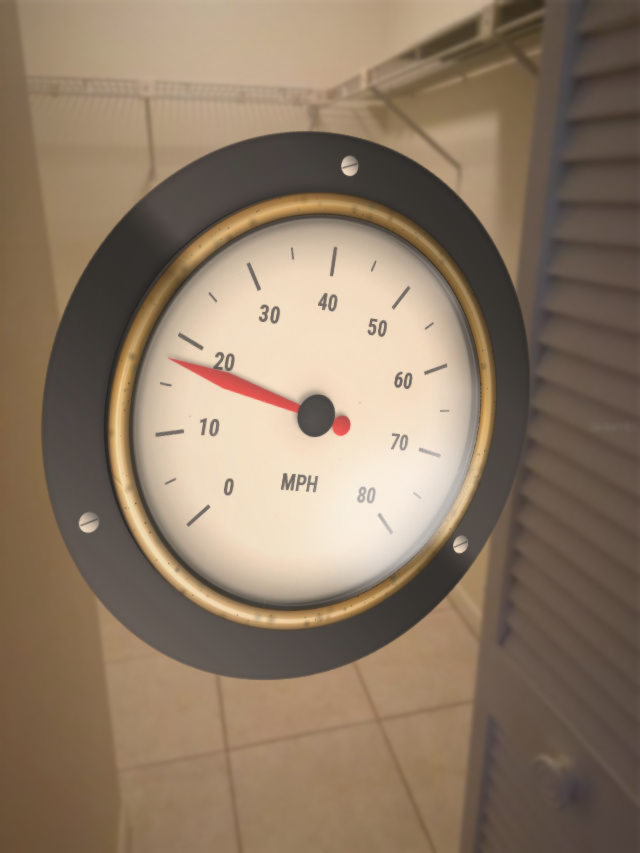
**17.5** mph
